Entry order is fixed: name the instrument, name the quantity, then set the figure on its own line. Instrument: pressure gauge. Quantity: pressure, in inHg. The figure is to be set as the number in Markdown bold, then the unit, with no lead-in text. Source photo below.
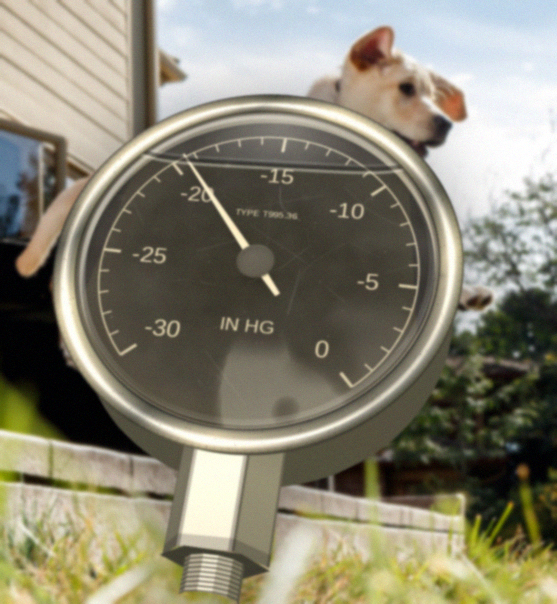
**-19.5** inHg
